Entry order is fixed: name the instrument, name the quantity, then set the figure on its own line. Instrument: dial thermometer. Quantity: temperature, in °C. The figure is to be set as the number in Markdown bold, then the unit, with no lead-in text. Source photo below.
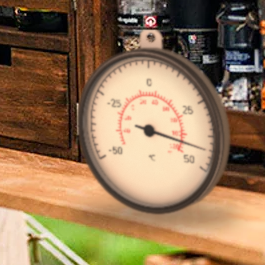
**42.5** °C
